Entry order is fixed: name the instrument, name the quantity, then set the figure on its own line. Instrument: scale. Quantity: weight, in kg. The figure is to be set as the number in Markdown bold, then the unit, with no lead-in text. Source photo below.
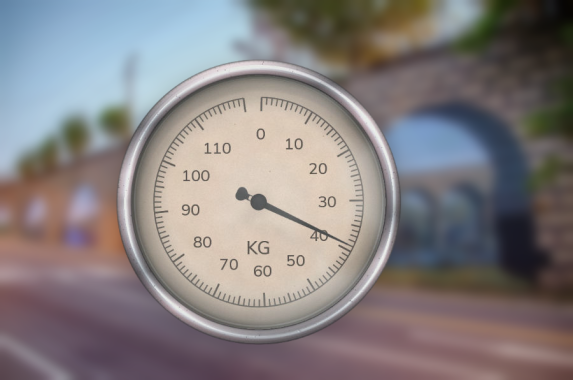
**39** kg
